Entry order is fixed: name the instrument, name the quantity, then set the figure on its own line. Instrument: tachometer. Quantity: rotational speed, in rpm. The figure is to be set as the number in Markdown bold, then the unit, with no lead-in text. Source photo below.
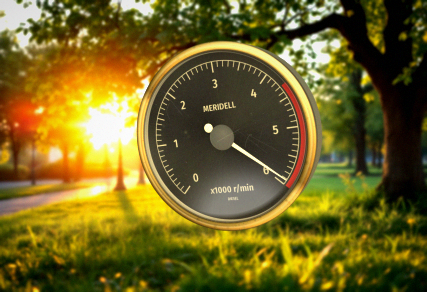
**5900** rpm
